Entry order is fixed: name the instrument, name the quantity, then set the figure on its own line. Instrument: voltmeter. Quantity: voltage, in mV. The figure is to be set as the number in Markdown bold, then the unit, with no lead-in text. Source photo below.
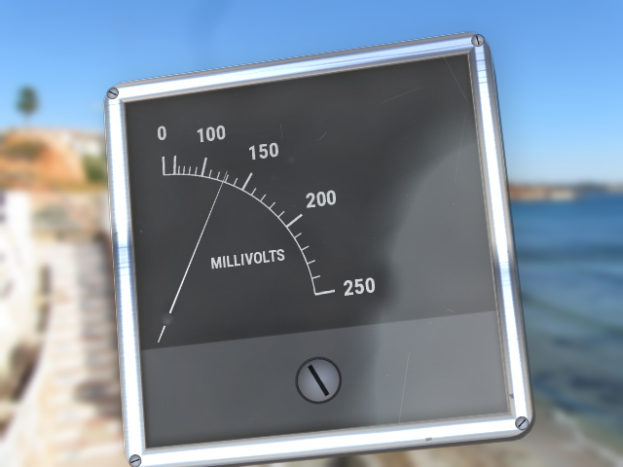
**130** mV
